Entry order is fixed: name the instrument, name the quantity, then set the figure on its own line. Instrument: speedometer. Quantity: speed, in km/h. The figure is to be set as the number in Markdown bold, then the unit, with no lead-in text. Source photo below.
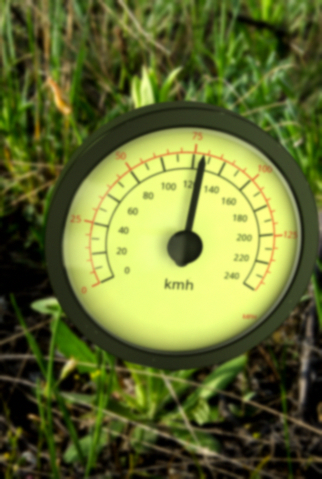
**125** km/h
